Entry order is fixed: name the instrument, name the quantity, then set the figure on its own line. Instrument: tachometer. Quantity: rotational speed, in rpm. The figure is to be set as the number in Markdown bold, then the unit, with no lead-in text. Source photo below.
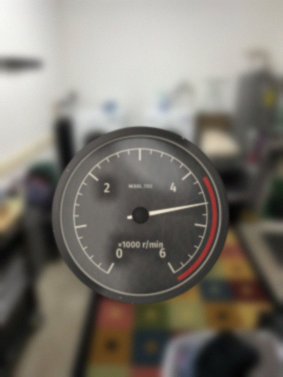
**4600** rpm
